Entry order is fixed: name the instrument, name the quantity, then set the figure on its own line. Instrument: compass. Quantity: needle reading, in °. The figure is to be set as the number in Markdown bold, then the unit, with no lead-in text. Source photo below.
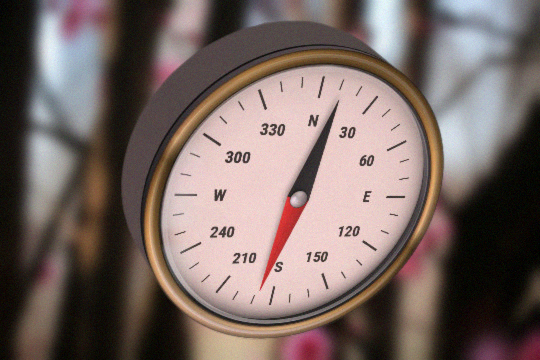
**190** °
